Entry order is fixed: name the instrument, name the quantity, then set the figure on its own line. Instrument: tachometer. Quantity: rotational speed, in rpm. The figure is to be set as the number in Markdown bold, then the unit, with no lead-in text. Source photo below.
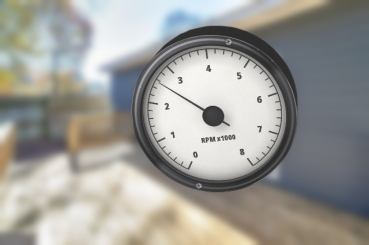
**2600** rpm
